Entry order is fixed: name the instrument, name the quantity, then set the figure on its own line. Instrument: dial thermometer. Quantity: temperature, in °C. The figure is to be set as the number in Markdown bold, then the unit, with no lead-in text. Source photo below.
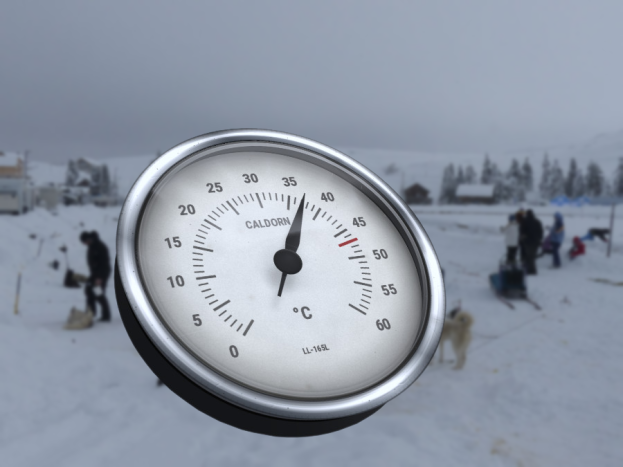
**37** °C
